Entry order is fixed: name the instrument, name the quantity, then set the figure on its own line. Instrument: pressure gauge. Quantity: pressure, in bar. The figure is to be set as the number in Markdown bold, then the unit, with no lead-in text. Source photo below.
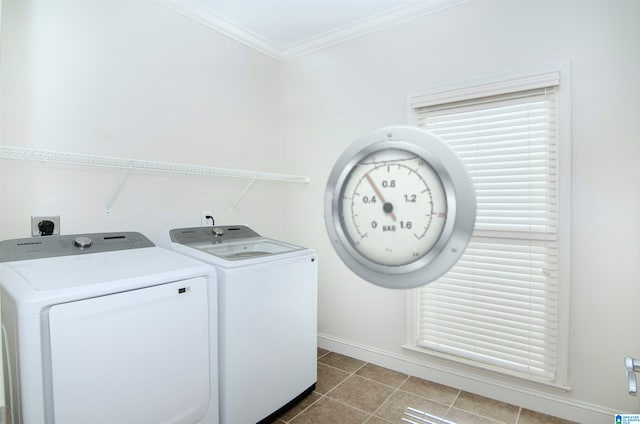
**0.6** bar
